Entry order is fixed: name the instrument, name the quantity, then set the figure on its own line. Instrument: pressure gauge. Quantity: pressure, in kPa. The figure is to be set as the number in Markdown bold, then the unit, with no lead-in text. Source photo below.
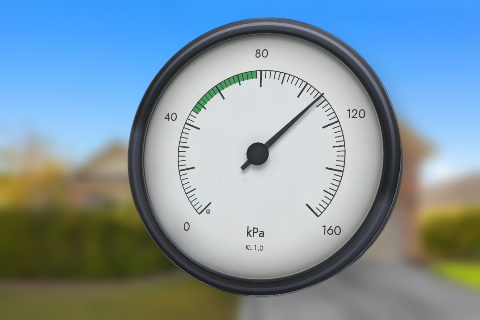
**108** kPa
